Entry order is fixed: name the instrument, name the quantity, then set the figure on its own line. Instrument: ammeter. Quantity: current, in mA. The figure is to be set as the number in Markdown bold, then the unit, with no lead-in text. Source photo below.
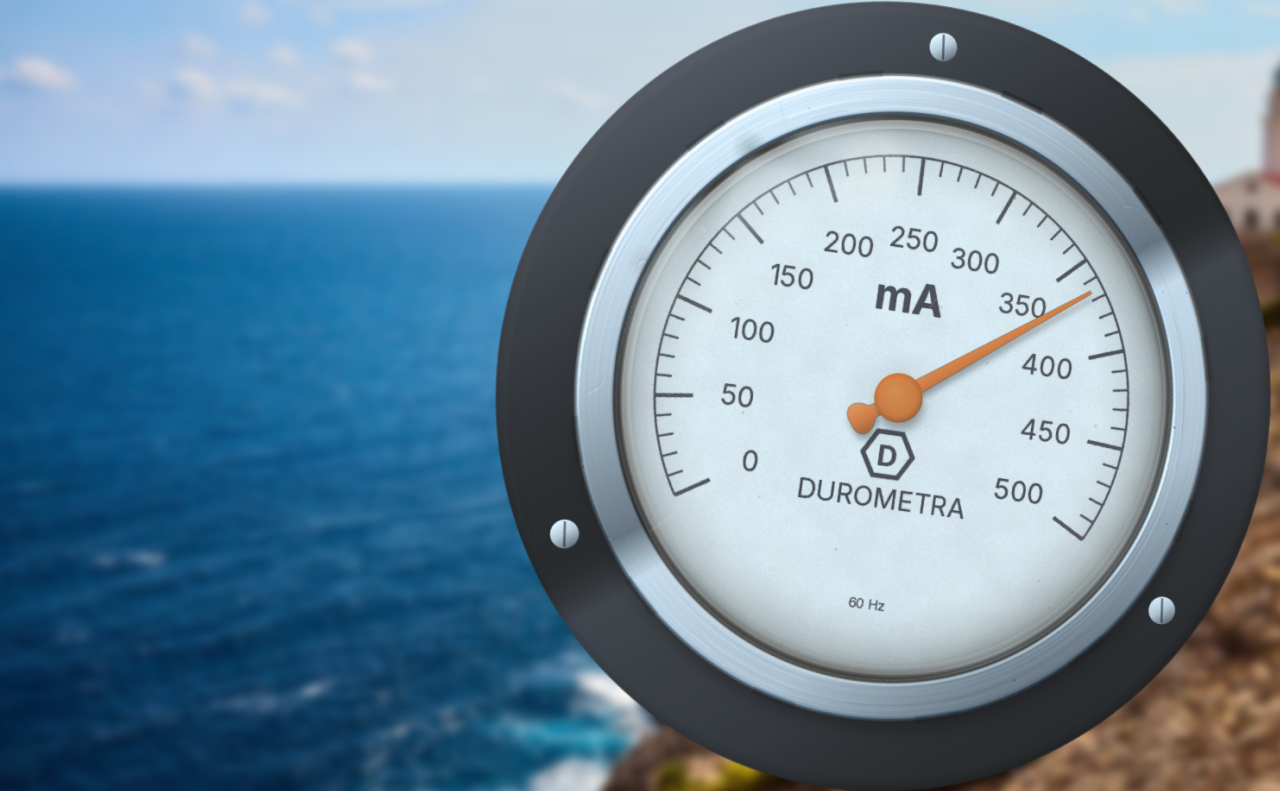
**365** mA
